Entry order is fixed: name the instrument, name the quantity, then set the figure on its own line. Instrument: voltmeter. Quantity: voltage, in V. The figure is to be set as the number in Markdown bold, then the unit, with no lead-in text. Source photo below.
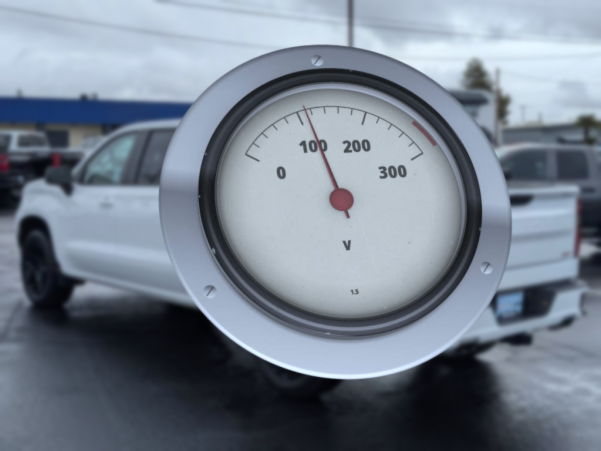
**110** V
